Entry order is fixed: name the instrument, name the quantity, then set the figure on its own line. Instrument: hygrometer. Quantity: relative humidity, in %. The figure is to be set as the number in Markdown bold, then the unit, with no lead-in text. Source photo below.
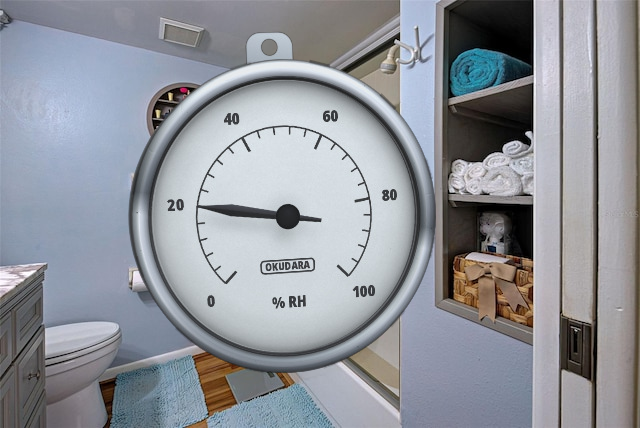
**20** %
